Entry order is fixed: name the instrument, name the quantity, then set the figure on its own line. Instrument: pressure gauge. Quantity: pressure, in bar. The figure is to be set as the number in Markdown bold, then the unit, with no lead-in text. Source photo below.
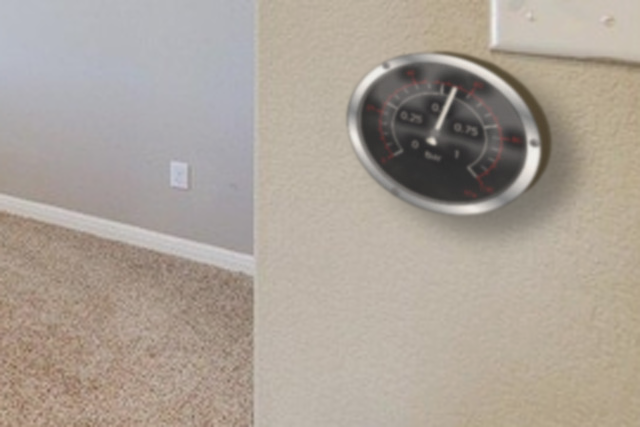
**0.55** bar
